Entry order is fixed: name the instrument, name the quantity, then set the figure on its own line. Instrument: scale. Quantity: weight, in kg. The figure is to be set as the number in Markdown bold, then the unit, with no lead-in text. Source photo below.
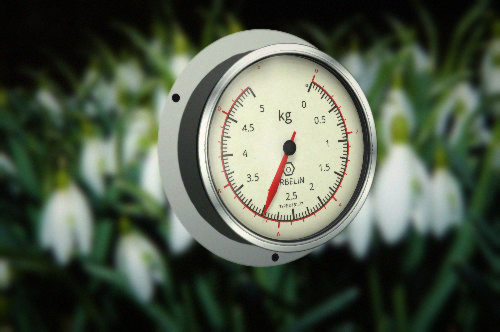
**3** kg
